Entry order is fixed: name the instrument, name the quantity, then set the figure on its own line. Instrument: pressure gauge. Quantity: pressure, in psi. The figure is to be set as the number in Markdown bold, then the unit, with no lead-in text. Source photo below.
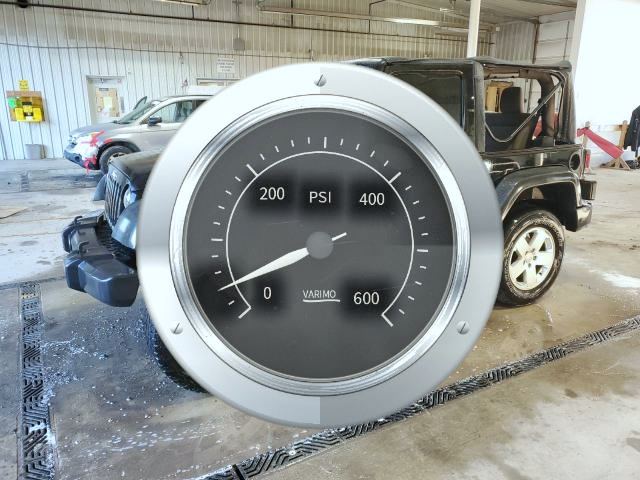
**40** psi
